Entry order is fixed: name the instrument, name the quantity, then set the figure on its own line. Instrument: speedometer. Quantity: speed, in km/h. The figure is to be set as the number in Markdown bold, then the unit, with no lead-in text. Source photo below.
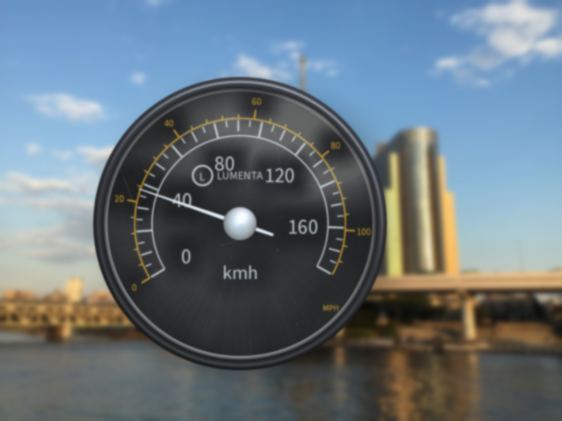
**37.5** km/h
